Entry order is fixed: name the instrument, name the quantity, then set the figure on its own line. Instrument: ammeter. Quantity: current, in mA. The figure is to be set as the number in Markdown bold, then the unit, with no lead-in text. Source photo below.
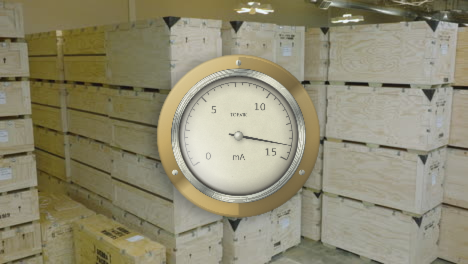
**14** mA
